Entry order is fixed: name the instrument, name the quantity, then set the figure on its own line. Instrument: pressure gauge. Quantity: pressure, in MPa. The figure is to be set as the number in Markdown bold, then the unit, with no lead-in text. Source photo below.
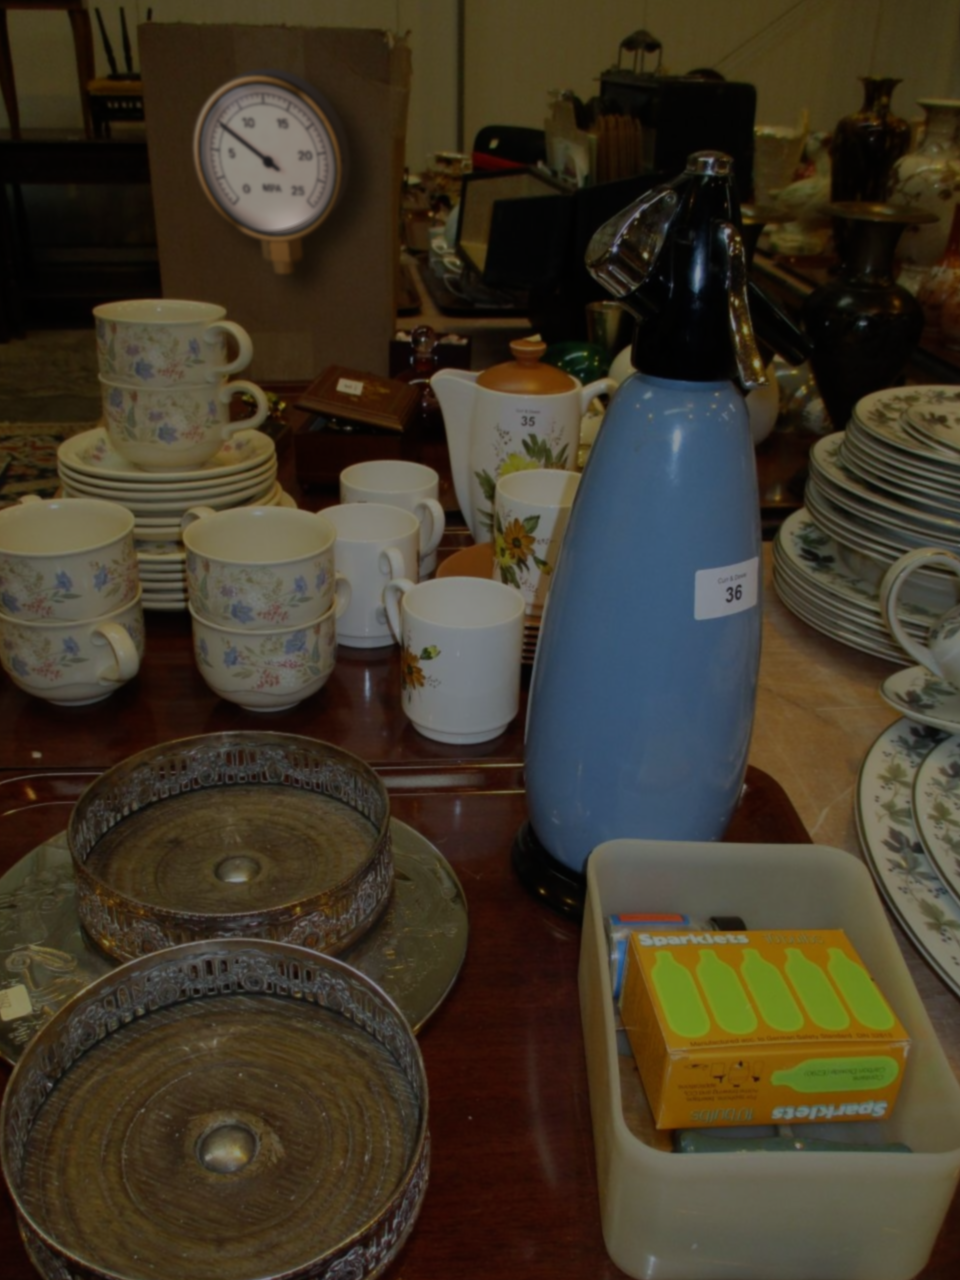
**7.5** MPa
